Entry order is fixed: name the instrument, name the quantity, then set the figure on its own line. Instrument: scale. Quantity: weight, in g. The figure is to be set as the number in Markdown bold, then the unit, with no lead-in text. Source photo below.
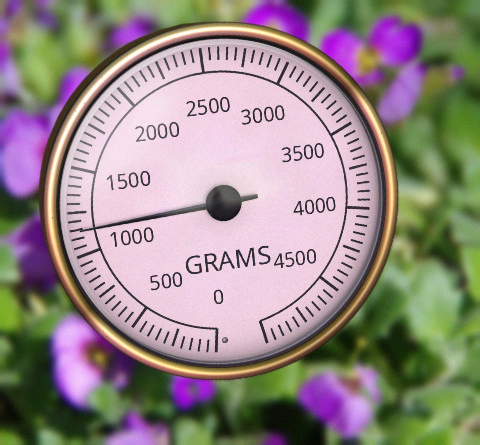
**1150** g
